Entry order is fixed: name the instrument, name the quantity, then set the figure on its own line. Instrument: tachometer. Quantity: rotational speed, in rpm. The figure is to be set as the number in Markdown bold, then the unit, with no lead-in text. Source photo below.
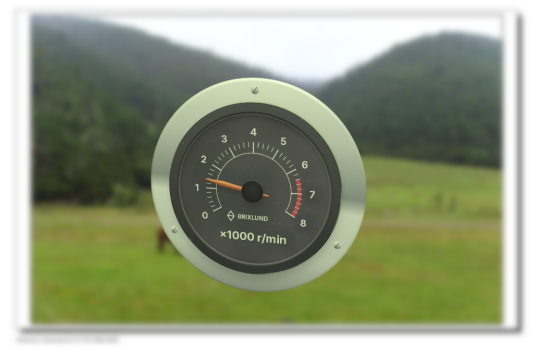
**1400** rpm
